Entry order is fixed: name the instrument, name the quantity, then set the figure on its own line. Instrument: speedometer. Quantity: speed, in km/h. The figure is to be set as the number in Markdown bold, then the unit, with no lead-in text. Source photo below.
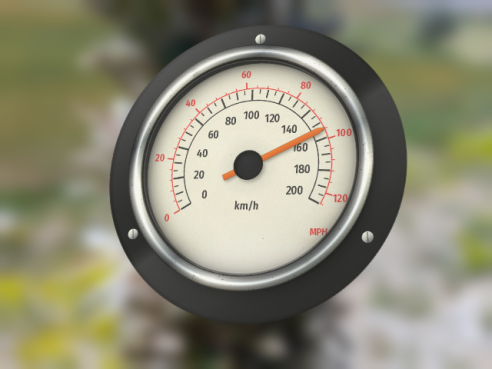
**155** km/h
